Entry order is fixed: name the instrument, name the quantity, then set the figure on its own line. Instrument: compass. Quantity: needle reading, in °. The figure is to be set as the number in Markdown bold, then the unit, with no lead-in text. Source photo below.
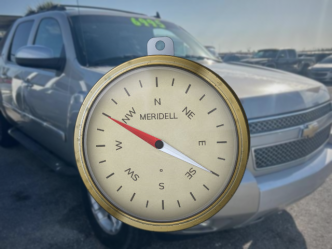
**300** °
